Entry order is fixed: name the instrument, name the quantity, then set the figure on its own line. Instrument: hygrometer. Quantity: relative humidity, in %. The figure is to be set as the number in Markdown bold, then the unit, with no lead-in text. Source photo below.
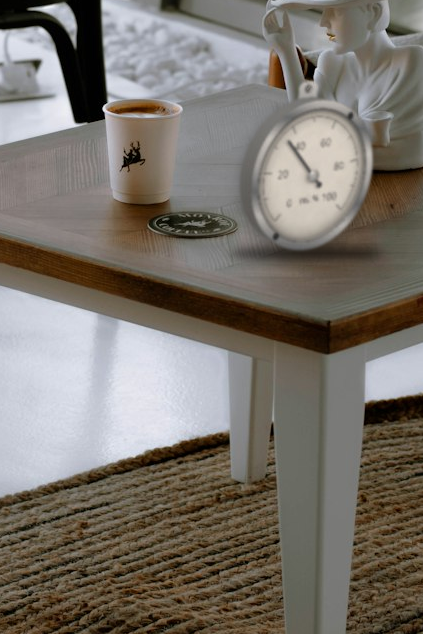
**35** %
